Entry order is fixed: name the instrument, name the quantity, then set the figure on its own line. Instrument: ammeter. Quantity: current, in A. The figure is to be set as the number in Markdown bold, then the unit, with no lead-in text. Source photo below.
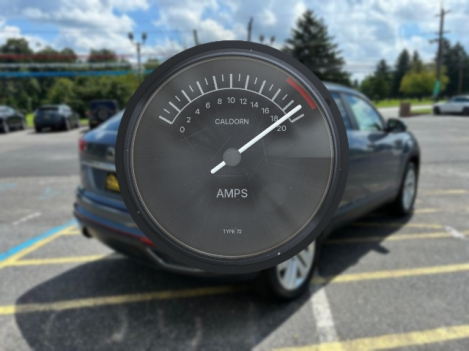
**19** A
